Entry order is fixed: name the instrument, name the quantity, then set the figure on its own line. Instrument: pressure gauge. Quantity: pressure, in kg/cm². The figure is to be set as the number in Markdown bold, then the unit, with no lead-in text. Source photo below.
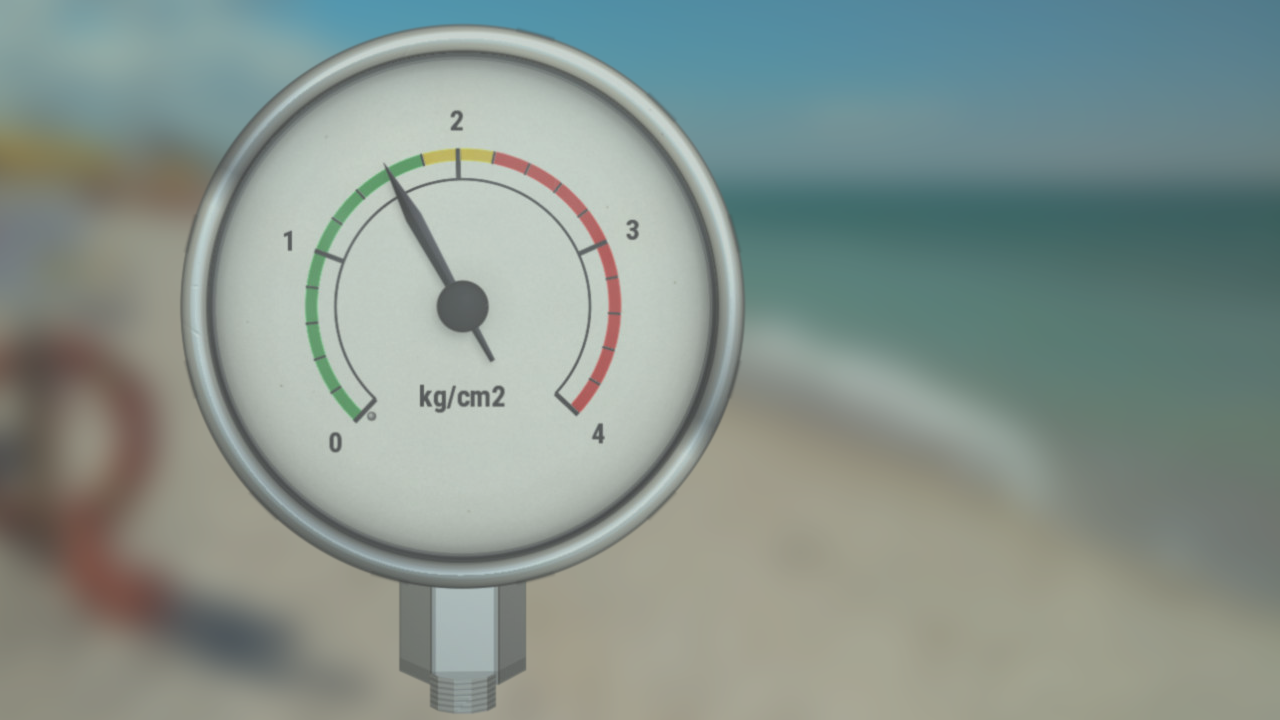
**1.6** kg/cm²
